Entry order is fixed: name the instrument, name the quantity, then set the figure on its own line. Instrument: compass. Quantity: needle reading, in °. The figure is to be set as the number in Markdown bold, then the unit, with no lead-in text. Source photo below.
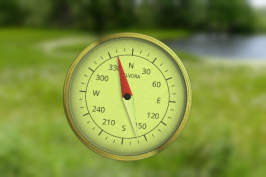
**340** °
